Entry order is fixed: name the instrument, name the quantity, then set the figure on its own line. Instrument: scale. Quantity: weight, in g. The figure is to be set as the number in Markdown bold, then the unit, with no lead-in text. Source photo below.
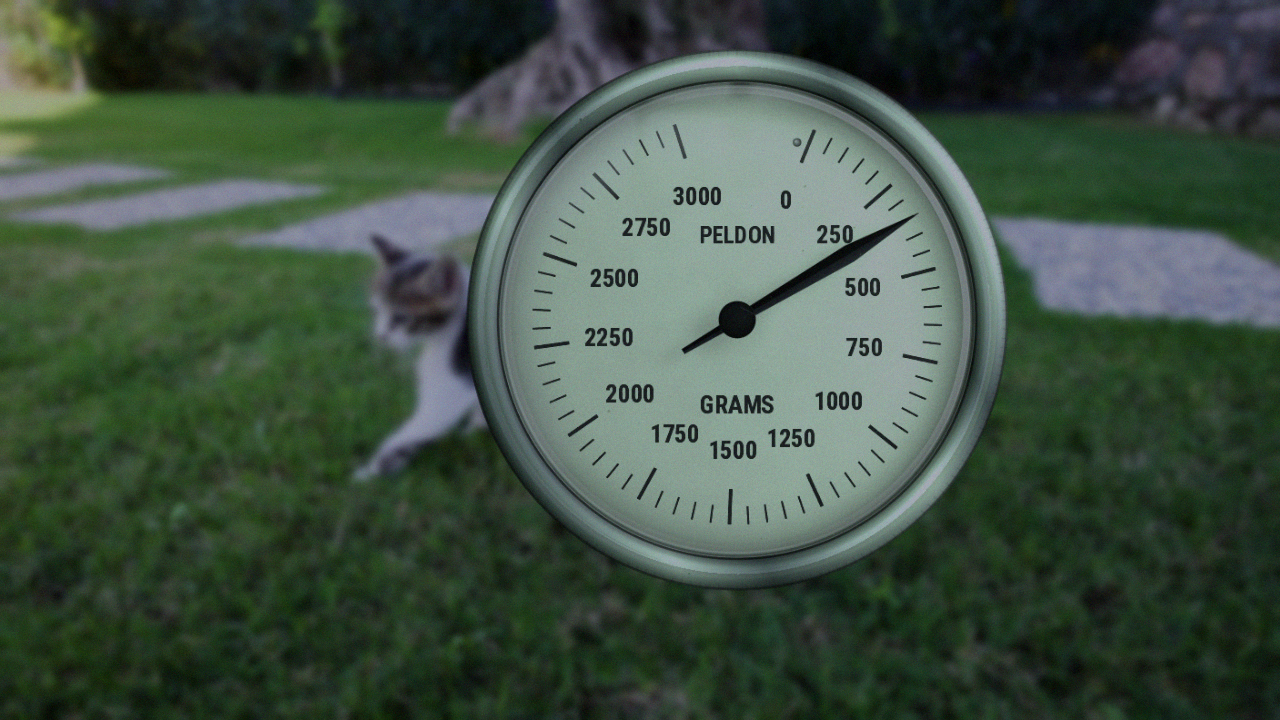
**350** g
